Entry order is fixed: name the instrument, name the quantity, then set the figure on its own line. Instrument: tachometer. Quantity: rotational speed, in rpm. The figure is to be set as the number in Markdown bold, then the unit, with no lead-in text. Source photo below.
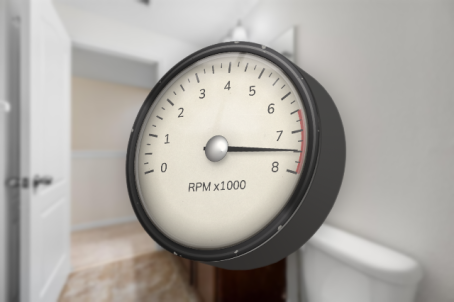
**7500** rpm
